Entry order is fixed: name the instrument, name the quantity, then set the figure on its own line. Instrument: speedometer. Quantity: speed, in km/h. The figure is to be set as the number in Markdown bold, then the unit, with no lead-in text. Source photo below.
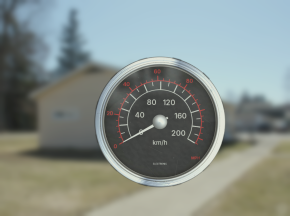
**0** km/h
